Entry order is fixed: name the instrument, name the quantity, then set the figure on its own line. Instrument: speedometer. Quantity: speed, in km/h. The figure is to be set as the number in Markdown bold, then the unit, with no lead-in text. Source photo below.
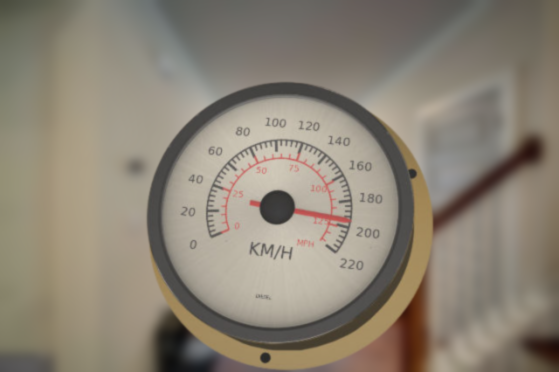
**196** km/h
